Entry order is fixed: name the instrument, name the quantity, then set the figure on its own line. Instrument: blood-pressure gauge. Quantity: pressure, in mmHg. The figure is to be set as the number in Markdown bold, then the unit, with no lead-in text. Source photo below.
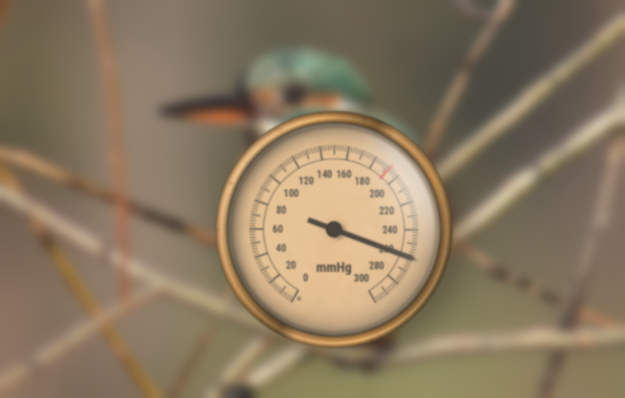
**260** mmHg
